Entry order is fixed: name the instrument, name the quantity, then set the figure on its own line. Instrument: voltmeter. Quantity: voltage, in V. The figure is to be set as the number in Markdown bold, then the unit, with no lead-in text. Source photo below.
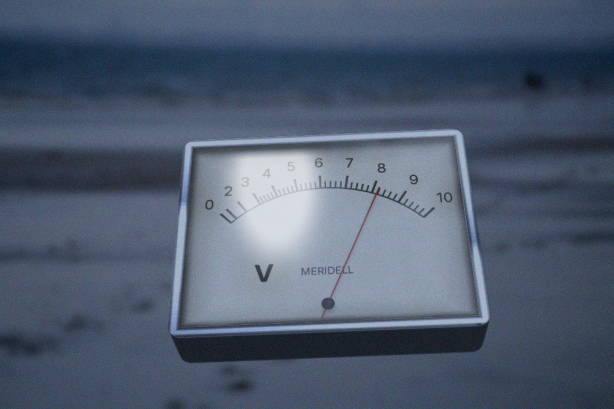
**8.2** V
